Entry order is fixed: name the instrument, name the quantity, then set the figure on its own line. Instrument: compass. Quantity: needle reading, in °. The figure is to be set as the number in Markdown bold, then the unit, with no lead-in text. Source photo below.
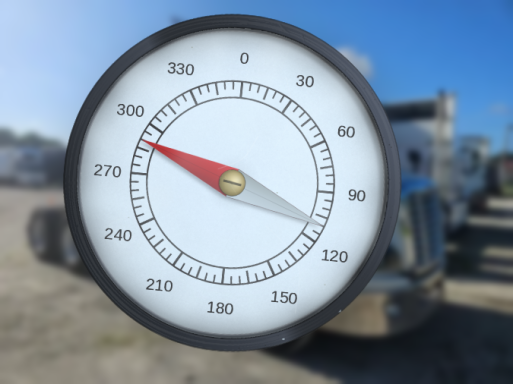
**290** °
